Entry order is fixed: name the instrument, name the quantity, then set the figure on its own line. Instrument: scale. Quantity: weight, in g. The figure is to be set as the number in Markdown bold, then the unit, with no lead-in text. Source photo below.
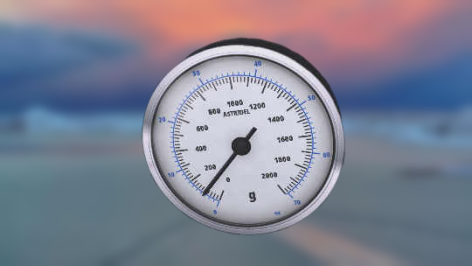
**100** g
